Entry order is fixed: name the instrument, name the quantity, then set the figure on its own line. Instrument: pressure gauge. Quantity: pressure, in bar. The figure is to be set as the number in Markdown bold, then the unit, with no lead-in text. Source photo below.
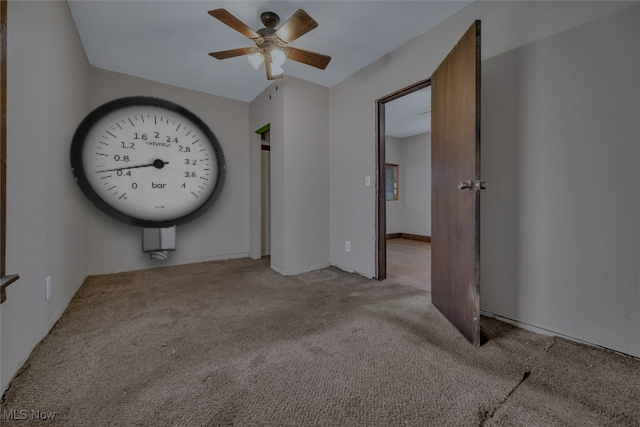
**0.5** bar
